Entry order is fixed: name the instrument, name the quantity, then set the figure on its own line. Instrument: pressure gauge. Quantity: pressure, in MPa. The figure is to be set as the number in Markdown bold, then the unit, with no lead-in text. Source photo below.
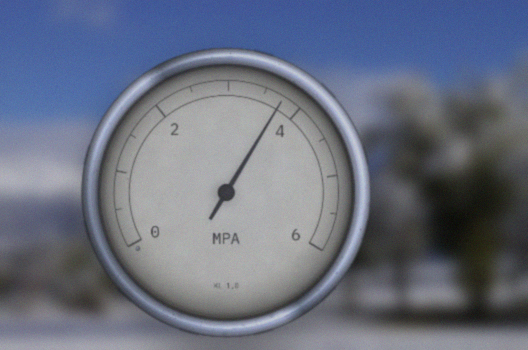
**3.75** MPa
